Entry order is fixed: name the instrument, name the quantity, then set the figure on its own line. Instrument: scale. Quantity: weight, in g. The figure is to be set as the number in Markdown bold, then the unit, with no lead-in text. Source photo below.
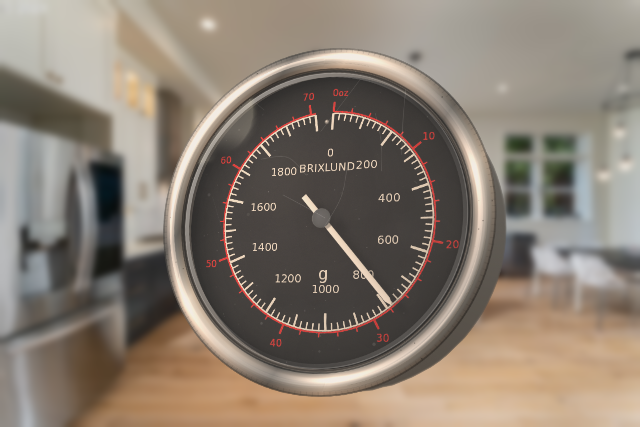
**780** g
